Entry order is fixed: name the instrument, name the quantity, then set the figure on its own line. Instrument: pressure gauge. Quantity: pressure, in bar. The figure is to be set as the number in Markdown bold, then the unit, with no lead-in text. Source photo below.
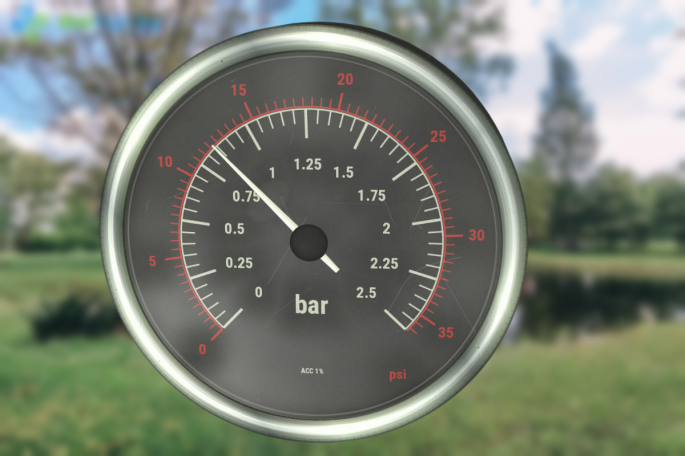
**0.85** bar
